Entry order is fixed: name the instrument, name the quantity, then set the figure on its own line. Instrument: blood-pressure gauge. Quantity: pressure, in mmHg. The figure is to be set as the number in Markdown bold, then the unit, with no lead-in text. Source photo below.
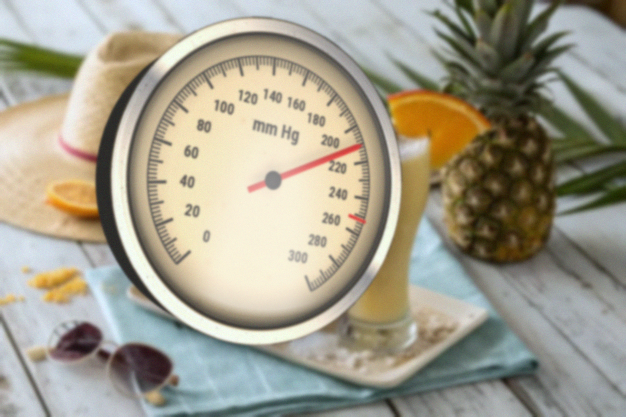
**210** mmHg
